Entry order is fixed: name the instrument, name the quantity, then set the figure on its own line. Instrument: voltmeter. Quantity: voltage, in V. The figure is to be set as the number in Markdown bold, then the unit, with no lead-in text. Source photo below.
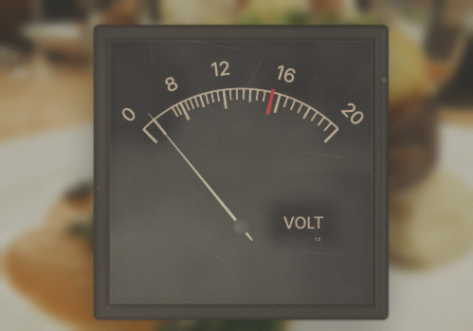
**4** V
